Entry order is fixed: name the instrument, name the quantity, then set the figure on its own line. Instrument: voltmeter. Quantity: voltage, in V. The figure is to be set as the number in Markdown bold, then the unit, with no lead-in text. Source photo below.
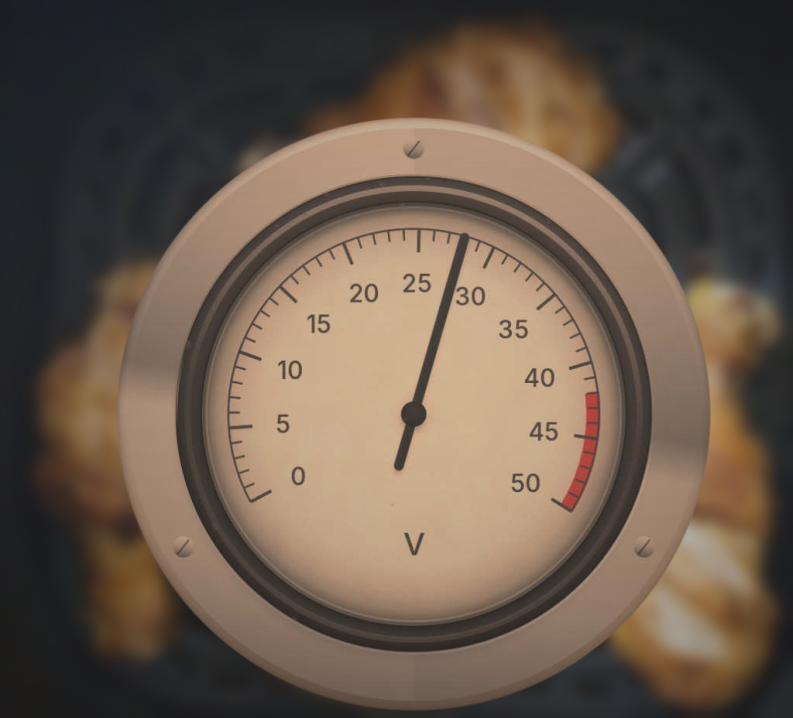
**28** V
